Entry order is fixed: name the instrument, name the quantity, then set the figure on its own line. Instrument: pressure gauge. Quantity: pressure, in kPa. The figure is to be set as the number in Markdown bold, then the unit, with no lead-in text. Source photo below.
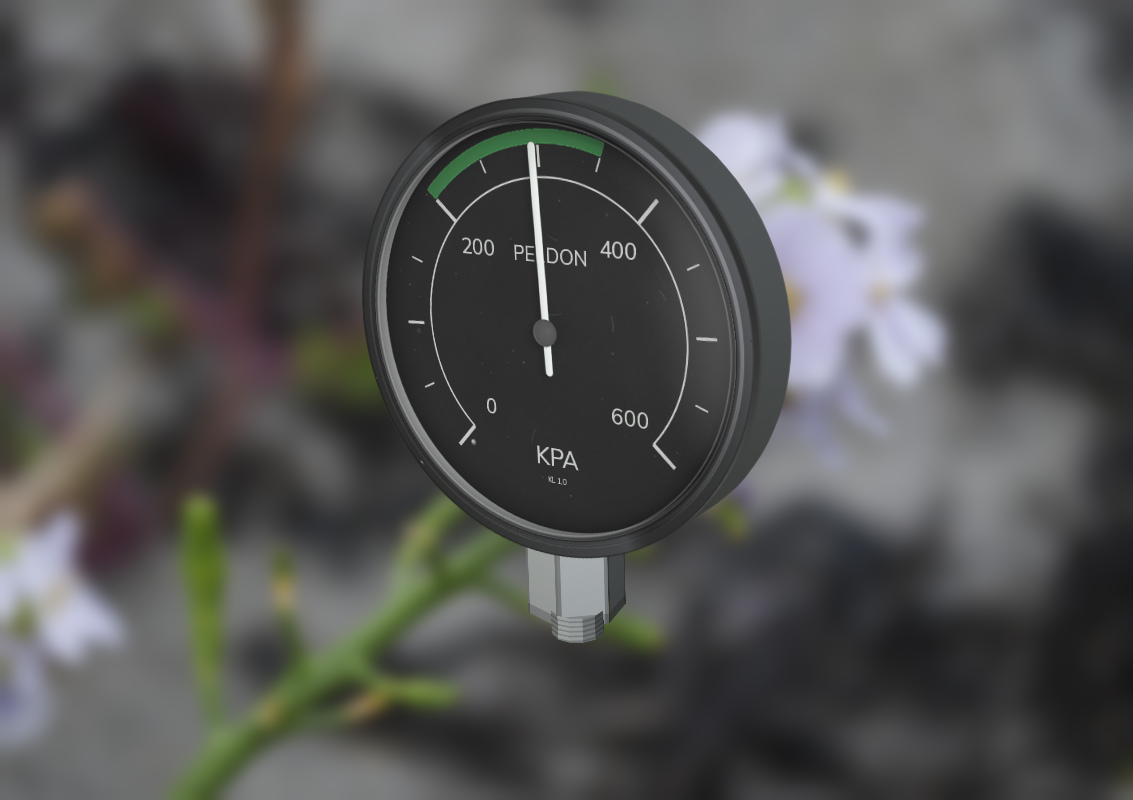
**300** kPa
